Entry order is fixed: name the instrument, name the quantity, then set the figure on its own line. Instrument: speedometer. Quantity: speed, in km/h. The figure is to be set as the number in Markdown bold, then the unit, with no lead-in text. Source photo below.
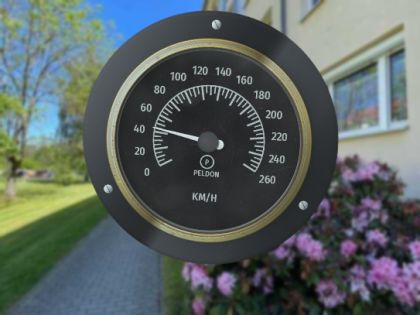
**45** km/h
